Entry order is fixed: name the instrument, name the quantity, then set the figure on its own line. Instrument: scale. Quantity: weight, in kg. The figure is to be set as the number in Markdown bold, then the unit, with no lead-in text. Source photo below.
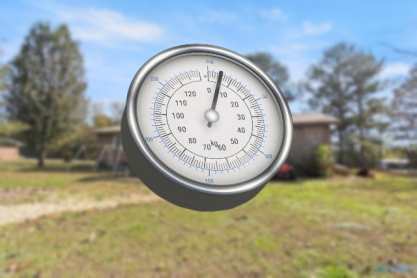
**5** kg
